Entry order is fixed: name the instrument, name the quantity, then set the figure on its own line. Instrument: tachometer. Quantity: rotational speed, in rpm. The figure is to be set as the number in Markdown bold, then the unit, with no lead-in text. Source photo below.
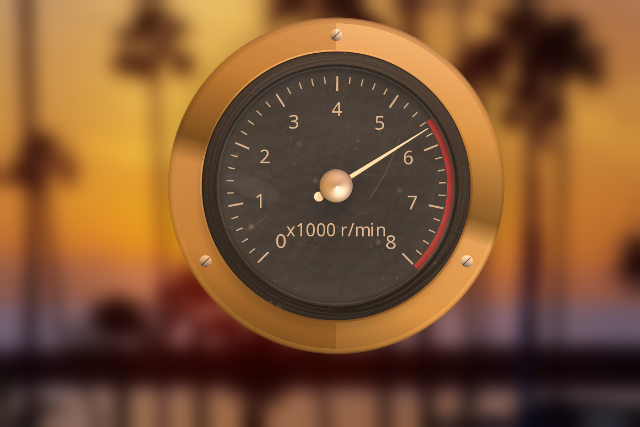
**5700** rpm
